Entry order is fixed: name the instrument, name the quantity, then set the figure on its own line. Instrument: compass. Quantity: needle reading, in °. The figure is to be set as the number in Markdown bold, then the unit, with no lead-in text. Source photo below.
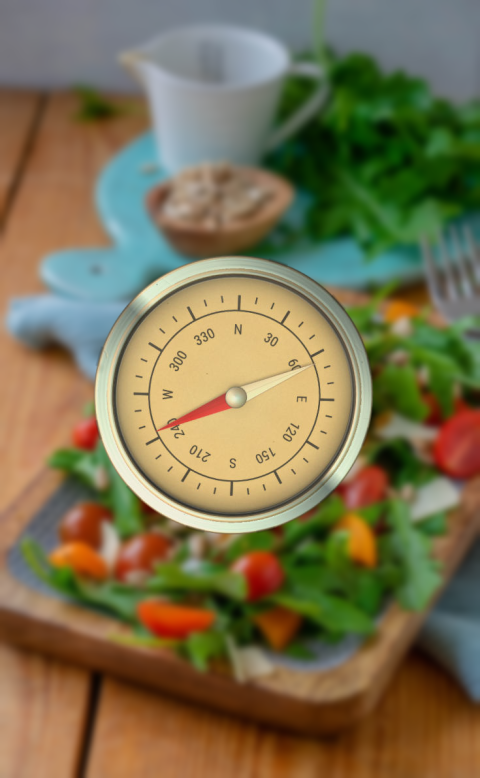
**245** °
